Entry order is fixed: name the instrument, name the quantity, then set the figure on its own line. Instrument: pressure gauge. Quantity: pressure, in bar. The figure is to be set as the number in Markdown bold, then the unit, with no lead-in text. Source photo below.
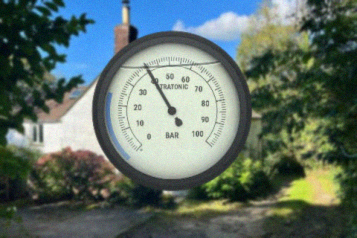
**40** bar
